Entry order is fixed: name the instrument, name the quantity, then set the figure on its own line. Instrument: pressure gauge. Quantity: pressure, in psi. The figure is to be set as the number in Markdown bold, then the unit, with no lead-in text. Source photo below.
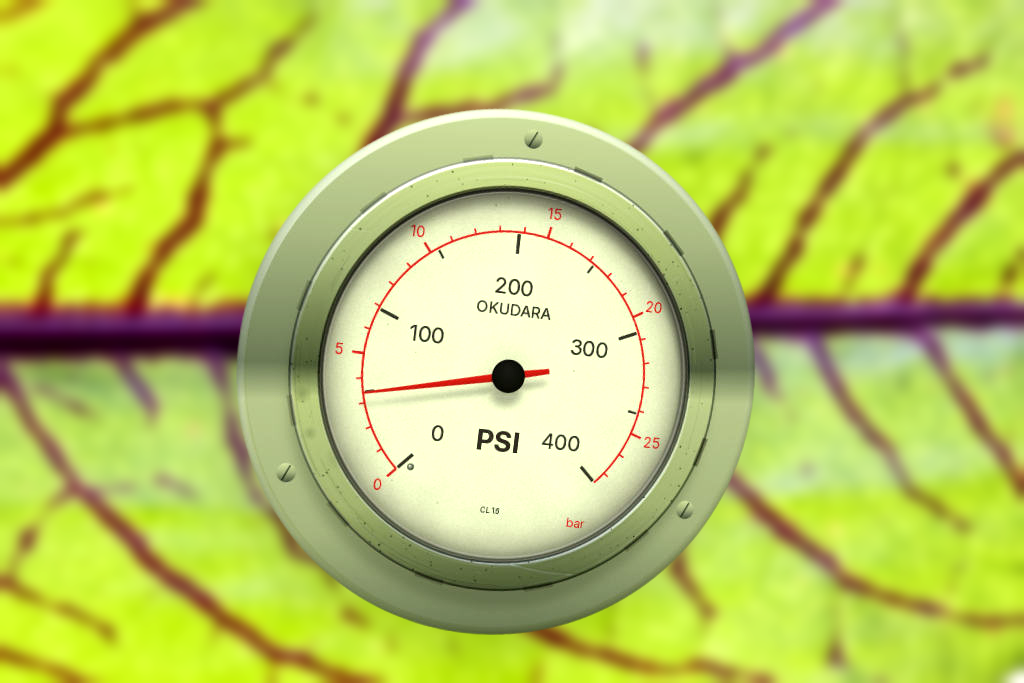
**50** psi
